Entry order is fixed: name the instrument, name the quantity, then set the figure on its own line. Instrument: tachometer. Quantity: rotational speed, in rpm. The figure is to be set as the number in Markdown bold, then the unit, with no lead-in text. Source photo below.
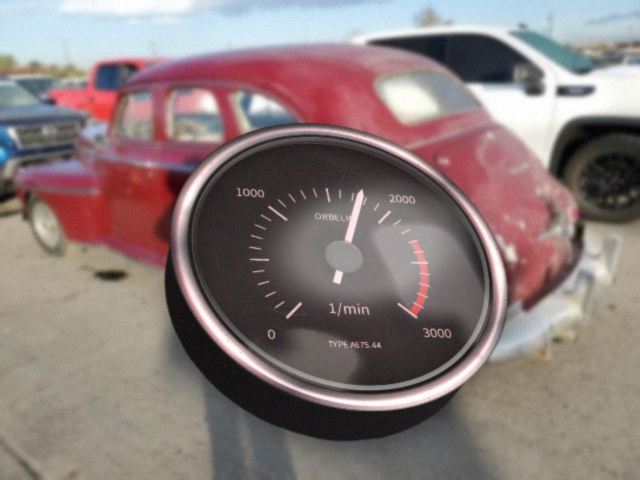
**1750** rpm
